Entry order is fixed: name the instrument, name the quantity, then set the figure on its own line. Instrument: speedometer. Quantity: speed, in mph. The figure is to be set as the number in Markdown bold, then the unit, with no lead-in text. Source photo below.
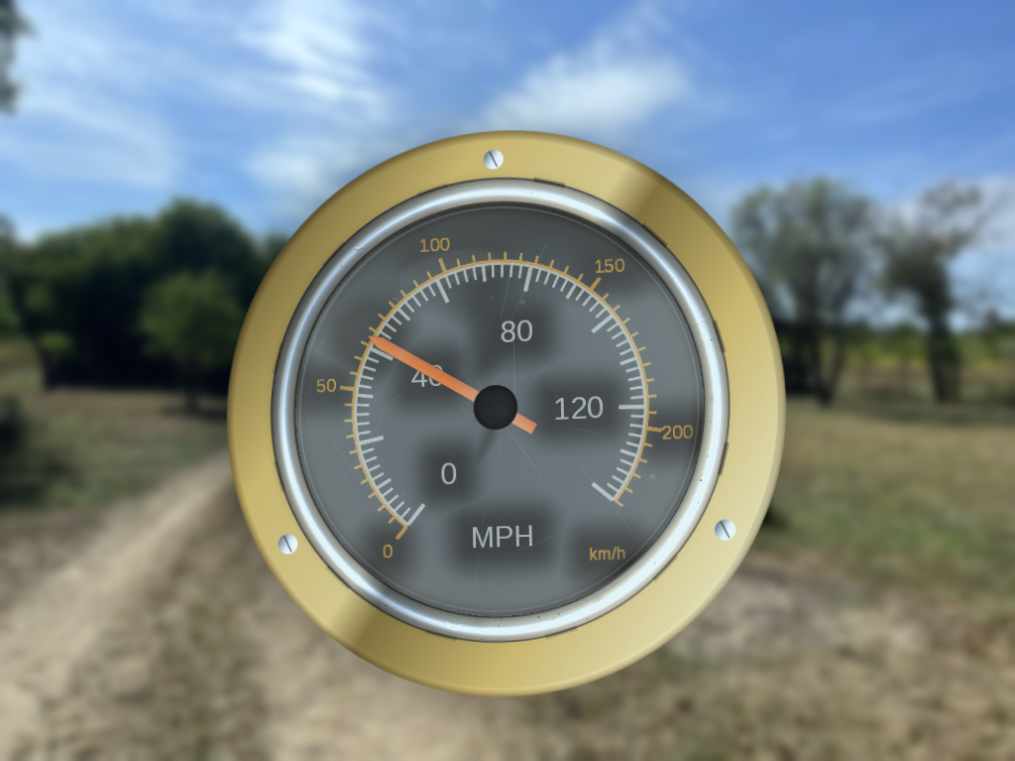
**42** mph
